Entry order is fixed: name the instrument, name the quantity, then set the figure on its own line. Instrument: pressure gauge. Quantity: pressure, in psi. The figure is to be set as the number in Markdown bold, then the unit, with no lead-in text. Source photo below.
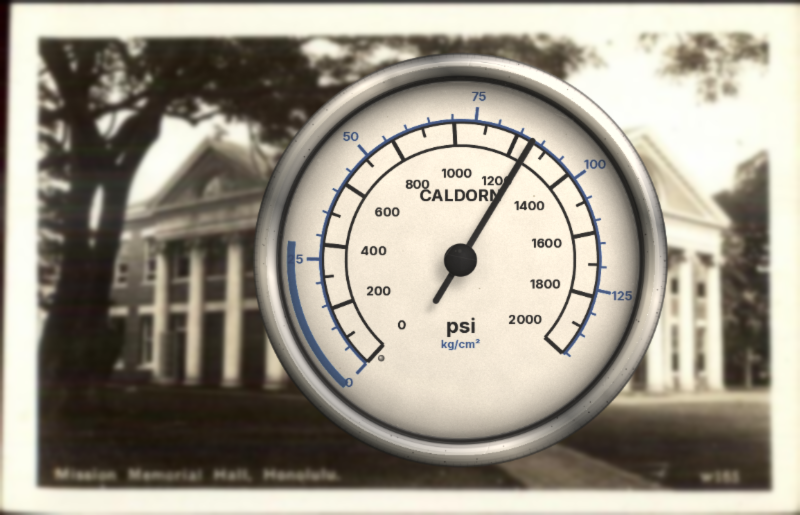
**1250** psi
